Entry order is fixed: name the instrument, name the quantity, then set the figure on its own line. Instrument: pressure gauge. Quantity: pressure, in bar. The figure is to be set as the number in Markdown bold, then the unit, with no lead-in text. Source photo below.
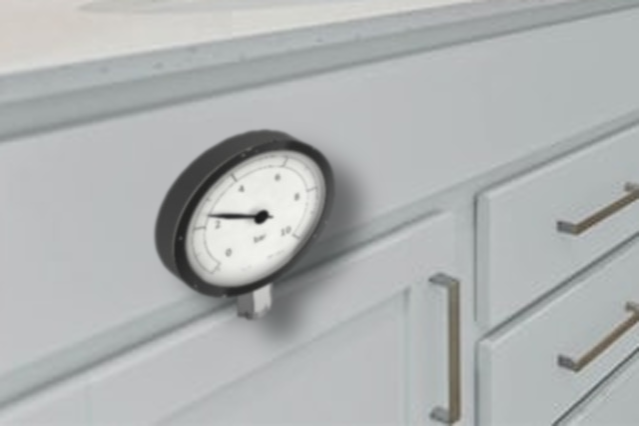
**2.5** bar
